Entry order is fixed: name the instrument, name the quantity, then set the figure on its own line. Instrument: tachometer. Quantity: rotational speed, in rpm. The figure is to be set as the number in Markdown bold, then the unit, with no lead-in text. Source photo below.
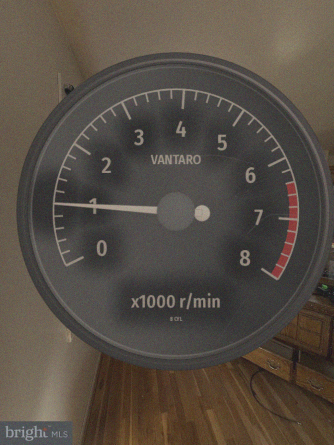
**1000** rpm
